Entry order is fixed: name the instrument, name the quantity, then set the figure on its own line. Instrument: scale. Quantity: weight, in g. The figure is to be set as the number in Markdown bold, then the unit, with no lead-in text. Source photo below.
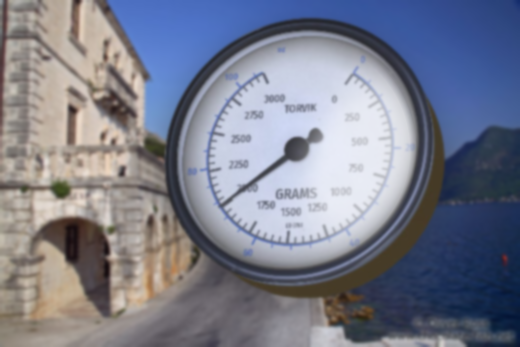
**2000** g
